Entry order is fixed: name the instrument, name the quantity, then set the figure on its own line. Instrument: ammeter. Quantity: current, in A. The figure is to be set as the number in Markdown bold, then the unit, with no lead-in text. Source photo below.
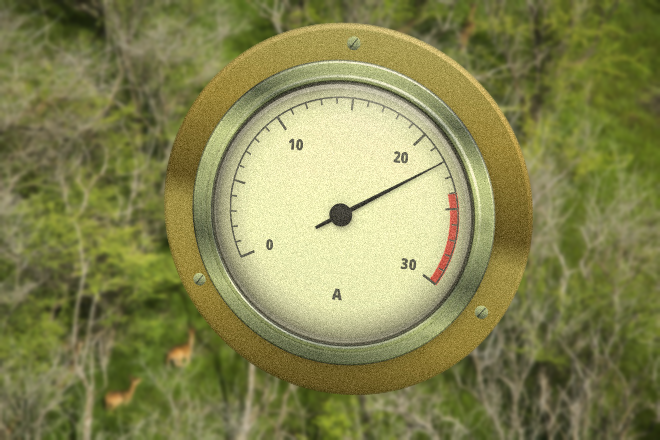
**22** A
